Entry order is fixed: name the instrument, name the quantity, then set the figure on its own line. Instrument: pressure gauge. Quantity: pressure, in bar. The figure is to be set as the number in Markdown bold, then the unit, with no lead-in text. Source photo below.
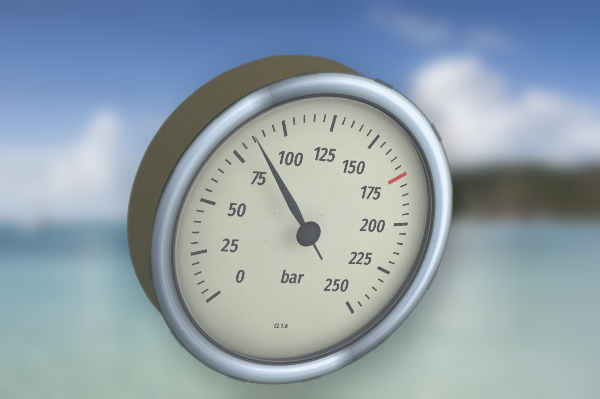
**85** bar
